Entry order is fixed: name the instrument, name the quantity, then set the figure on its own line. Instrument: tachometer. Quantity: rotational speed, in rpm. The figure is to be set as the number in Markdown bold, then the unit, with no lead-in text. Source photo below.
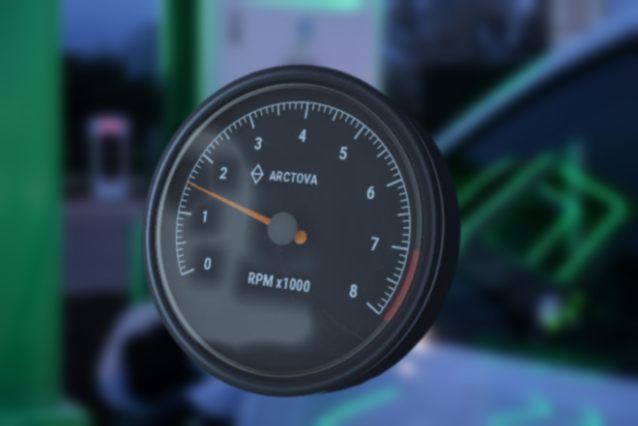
**1500** rpm
